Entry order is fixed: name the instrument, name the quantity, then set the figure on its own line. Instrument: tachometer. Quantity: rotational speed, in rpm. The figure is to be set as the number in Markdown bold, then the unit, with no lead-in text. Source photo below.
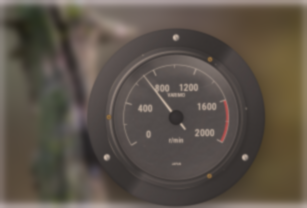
**700** rpm
